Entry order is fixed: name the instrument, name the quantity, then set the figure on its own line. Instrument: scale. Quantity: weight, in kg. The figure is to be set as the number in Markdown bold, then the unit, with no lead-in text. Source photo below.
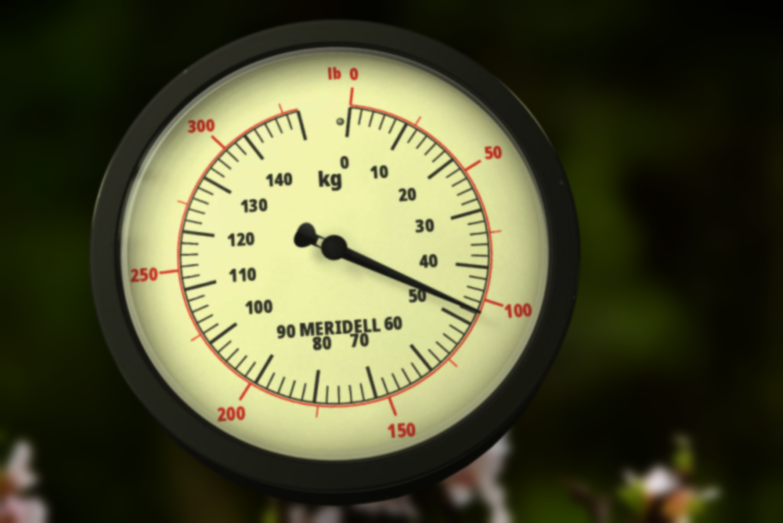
**48** kg
